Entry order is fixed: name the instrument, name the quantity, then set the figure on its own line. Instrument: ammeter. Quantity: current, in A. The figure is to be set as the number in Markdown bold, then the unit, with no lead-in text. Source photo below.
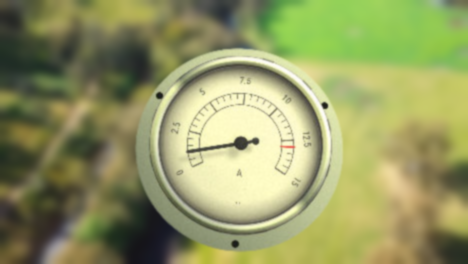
**1** A
